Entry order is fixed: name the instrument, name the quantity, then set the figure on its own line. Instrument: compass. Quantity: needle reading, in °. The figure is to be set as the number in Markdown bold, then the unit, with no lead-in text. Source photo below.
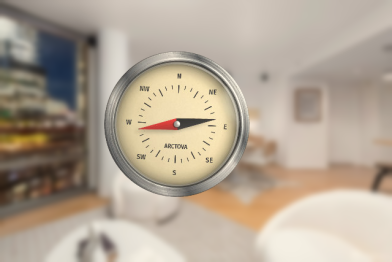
**260** °
